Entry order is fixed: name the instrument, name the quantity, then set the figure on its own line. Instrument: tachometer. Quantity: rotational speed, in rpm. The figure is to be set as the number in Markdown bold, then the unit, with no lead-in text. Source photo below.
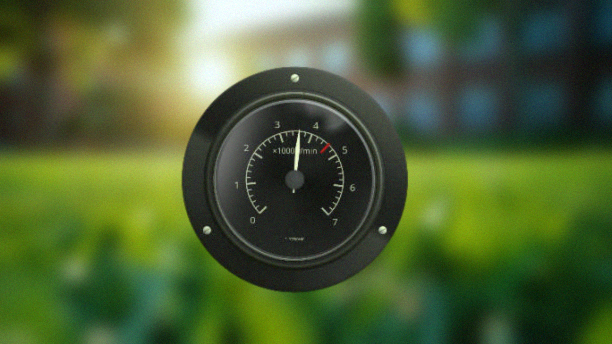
**3600** rpm
